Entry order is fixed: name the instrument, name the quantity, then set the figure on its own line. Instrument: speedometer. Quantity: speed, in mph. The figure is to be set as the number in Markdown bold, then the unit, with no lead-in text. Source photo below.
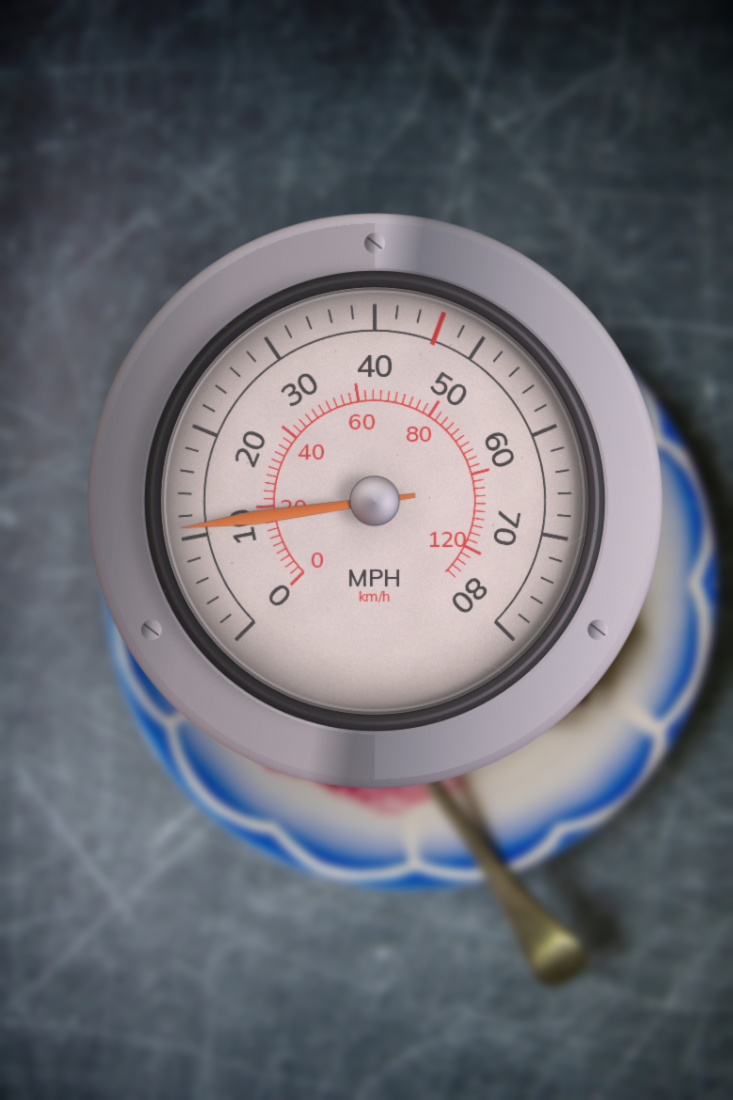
**11** mph
